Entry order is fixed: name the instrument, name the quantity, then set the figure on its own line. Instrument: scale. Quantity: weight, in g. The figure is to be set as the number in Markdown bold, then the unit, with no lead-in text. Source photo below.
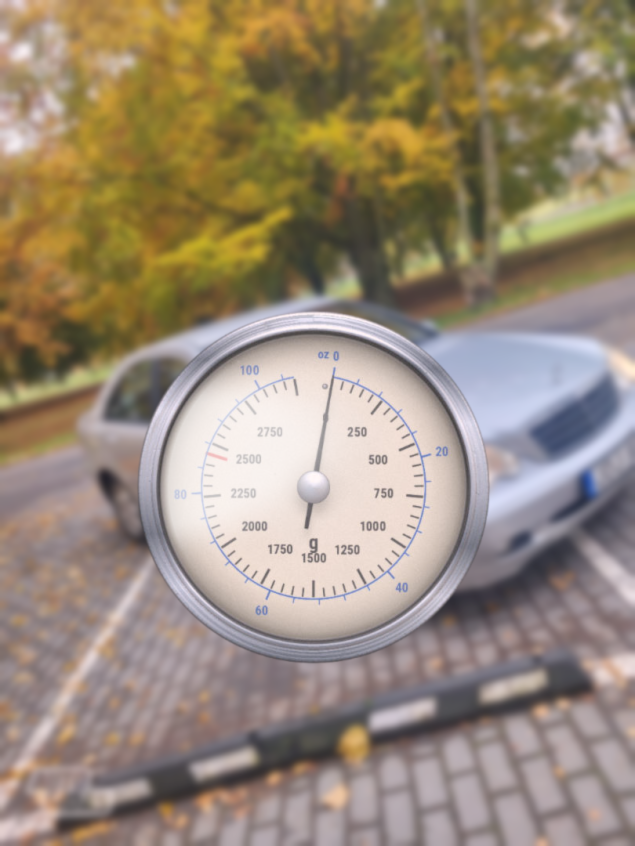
**0** g
